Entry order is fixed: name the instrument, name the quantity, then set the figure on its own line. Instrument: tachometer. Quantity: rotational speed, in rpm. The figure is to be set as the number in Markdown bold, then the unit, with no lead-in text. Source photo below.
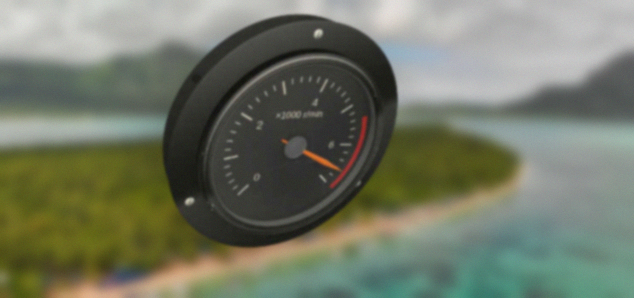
**6600** rpm
